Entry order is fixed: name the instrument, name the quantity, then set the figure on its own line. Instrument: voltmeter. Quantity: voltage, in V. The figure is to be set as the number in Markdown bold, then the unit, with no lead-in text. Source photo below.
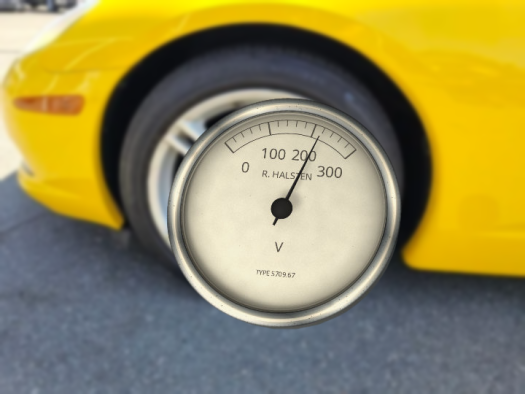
**220** V
